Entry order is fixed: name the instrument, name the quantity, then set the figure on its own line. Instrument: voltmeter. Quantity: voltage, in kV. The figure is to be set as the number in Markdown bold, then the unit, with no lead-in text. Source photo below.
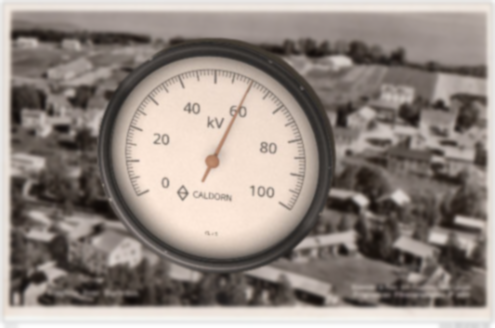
**60** kV
